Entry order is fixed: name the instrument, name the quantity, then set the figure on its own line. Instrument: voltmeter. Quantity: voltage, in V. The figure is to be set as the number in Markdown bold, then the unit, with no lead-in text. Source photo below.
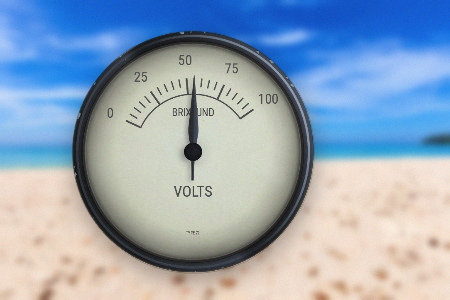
**55** V
